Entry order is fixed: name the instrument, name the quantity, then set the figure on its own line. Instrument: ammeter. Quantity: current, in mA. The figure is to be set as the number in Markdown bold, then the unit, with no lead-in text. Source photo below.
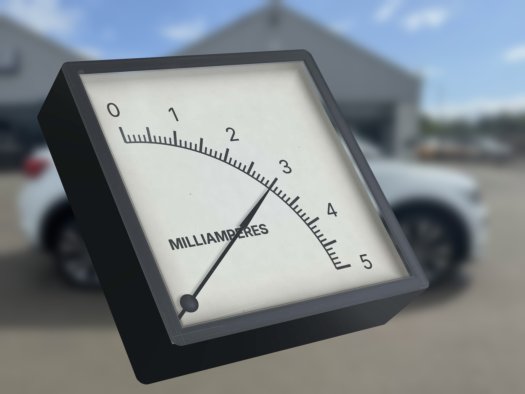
**3** mA
